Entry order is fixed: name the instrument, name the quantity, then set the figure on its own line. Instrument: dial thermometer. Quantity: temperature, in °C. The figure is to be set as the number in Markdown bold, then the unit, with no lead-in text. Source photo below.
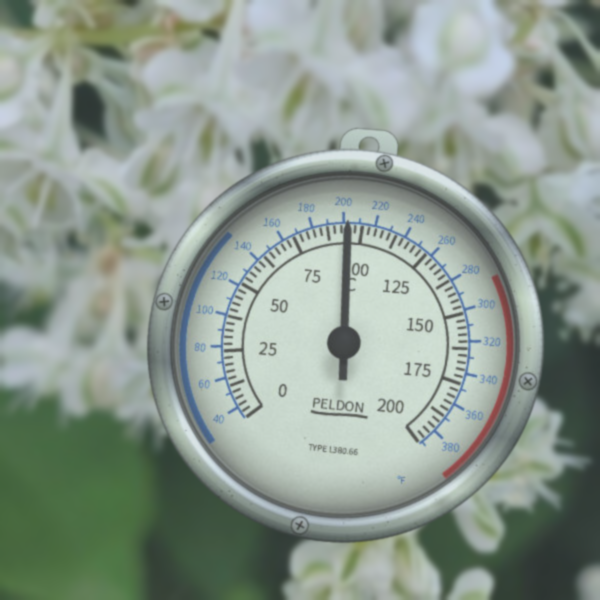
**95** °C
